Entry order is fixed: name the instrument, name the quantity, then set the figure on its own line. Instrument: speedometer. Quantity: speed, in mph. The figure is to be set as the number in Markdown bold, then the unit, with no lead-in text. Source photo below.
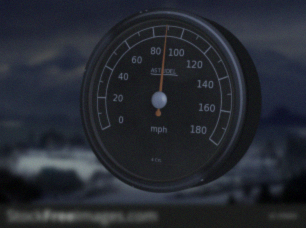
**90** mph
